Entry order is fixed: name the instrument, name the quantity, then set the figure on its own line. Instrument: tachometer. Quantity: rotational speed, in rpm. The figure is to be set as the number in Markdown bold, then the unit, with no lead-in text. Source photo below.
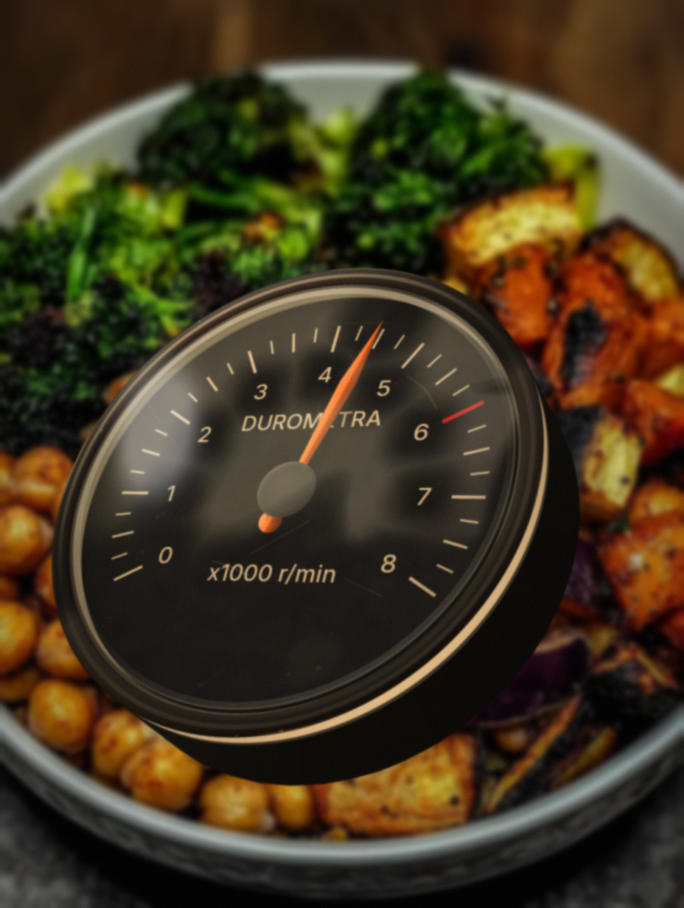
**4500** rpm
